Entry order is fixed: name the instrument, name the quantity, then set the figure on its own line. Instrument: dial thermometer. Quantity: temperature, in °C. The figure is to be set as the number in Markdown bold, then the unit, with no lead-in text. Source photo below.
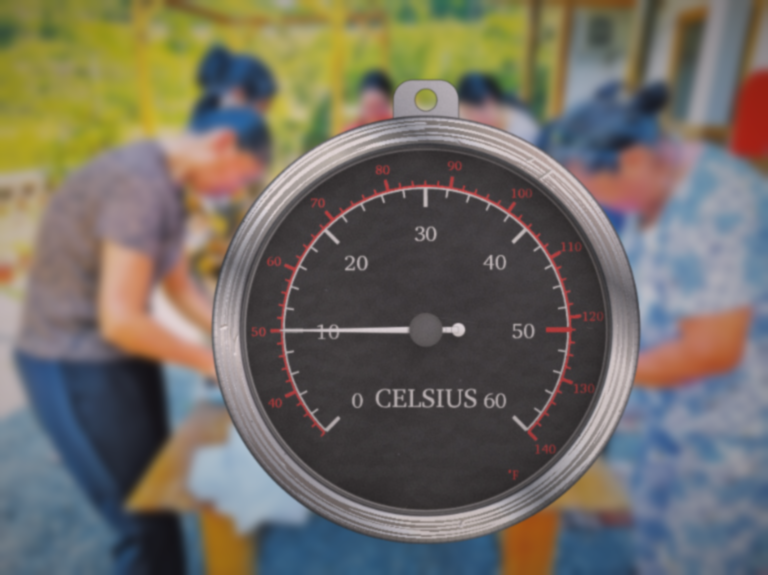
**10** °C
